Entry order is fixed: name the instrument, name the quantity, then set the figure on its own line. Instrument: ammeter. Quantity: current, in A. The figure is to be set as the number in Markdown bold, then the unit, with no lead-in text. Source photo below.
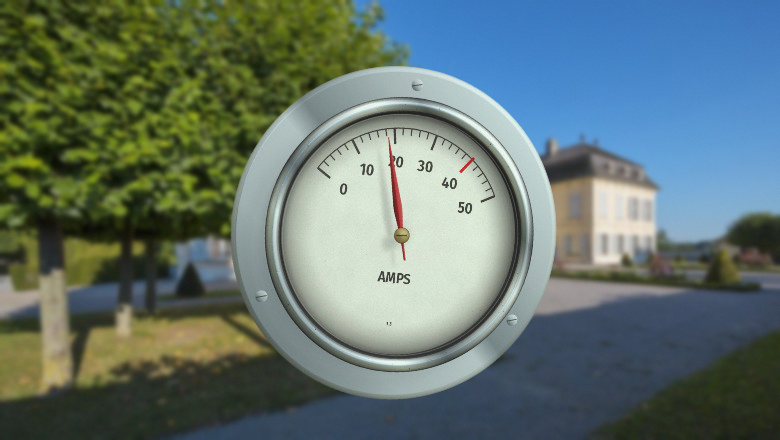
**18** A
